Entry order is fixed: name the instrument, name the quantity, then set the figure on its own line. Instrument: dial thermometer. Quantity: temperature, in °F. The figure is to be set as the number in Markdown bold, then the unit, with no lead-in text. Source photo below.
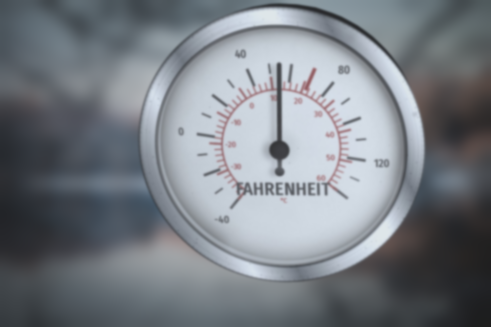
**55** °F
